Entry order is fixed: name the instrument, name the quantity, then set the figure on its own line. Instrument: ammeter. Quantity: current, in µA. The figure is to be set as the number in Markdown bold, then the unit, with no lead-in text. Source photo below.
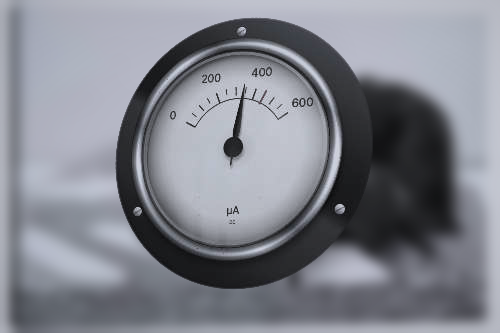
**350** µA
